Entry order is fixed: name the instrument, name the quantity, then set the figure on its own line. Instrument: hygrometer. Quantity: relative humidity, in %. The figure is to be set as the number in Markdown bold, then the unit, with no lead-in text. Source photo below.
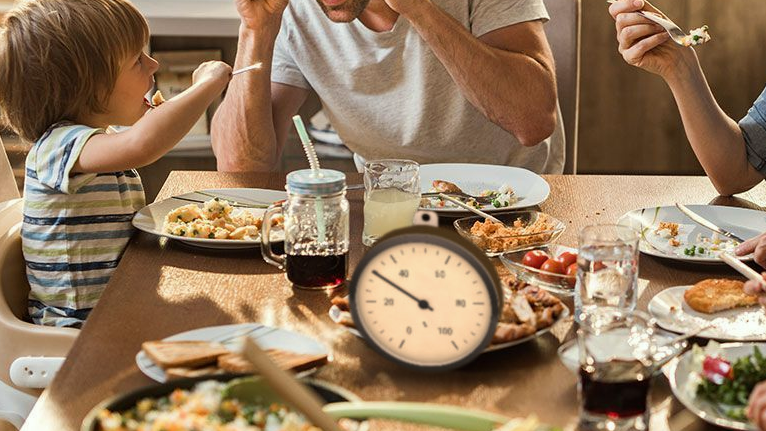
**32** %
